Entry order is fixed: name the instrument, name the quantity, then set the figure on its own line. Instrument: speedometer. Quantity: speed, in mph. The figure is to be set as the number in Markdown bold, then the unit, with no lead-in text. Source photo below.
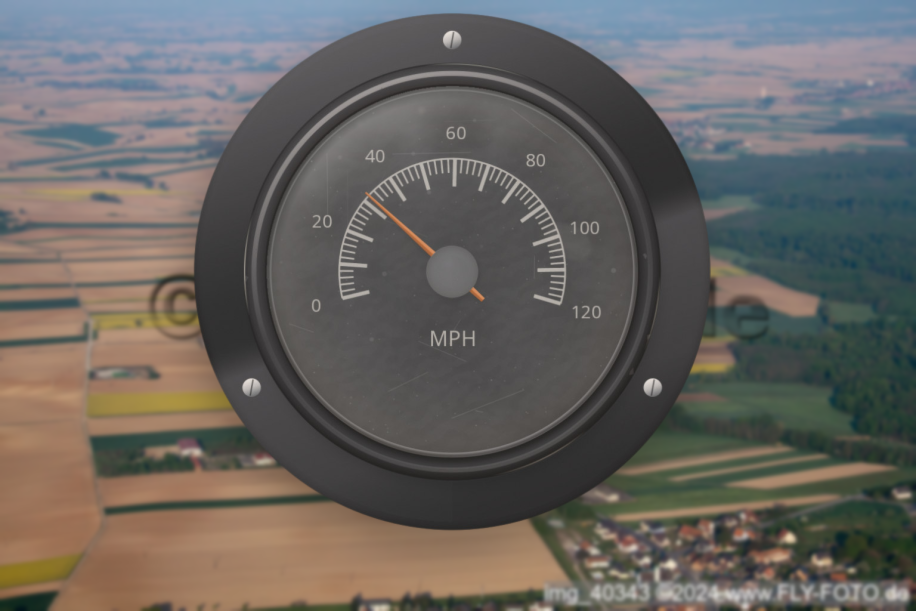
**32** mph
